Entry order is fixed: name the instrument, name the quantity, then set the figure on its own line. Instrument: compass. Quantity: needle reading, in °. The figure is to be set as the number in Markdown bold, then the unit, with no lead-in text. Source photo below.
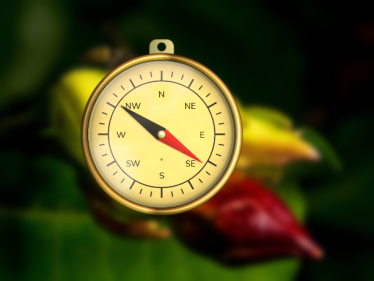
**125** °
